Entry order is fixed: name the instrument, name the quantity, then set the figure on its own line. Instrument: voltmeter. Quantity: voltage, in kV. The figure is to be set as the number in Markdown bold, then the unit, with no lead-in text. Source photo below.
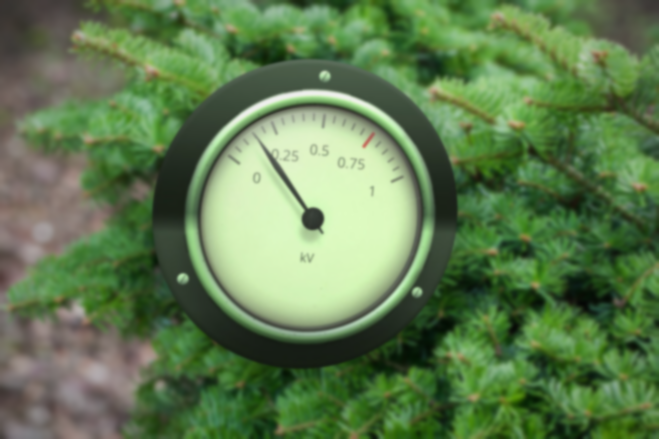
**0.15** kV
